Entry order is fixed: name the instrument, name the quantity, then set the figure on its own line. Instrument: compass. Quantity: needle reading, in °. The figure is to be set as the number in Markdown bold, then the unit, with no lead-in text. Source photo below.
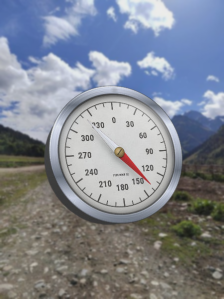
**140** °
